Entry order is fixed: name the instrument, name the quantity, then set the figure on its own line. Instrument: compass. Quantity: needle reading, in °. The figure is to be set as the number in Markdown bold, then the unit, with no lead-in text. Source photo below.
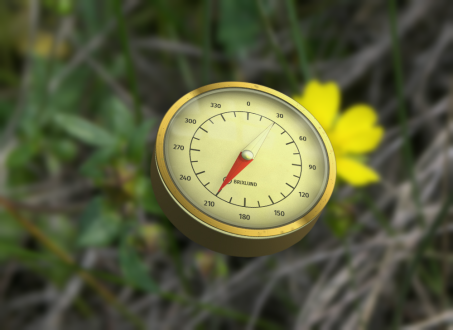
**210** °
